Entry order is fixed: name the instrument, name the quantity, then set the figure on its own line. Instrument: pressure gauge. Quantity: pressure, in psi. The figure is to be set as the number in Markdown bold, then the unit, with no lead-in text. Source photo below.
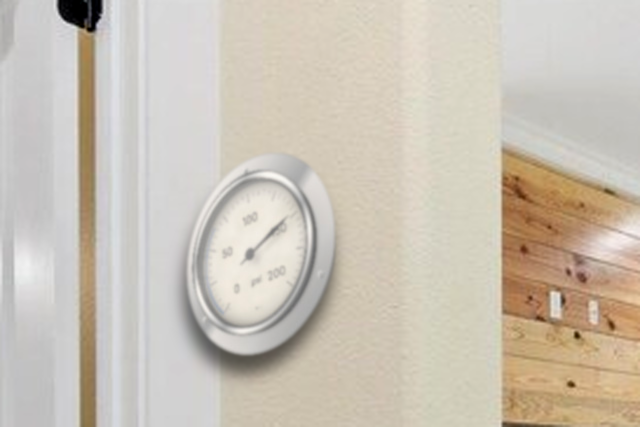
**150** psi
